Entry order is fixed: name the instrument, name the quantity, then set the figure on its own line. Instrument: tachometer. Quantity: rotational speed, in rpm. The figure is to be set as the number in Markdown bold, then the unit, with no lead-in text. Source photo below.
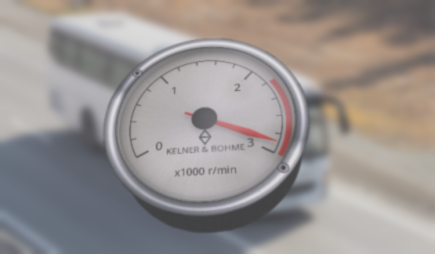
**2900** rpm
